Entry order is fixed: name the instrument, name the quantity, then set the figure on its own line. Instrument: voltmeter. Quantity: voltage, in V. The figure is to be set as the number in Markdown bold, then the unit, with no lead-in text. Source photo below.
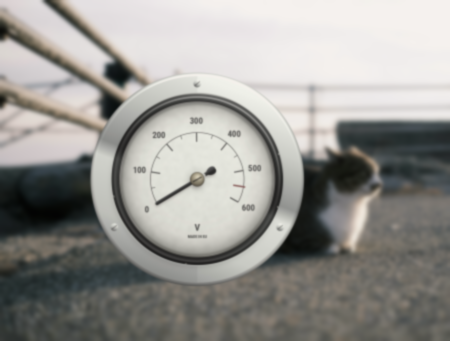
**0** V
